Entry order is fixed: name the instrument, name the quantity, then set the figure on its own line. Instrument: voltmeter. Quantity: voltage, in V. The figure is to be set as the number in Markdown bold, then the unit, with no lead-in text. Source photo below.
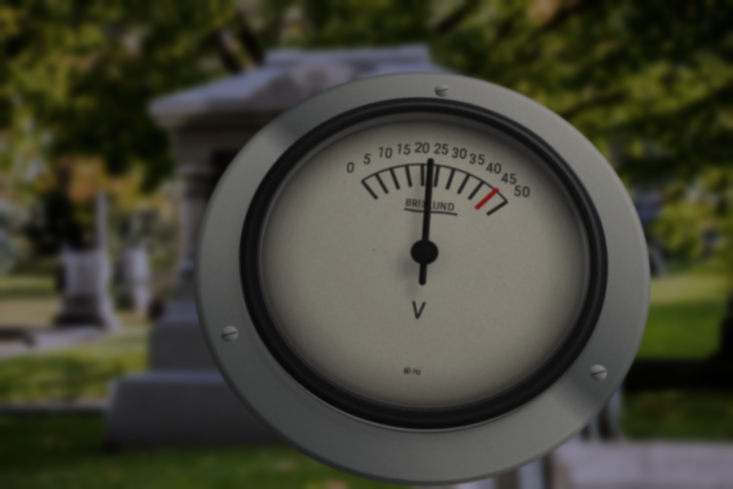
**22.5** V
